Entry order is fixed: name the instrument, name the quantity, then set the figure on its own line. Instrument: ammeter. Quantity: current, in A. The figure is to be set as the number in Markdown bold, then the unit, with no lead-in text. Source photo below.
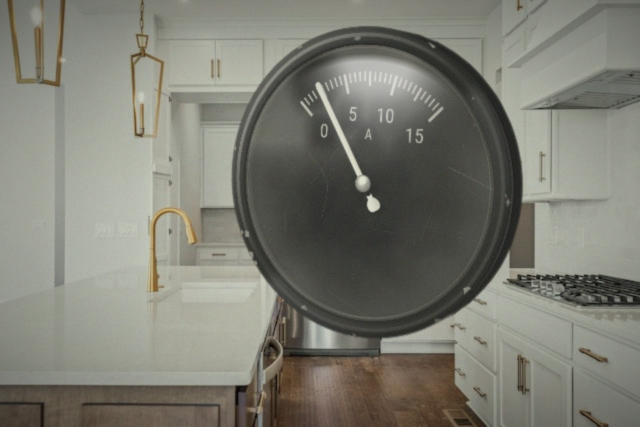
**2.5** A
